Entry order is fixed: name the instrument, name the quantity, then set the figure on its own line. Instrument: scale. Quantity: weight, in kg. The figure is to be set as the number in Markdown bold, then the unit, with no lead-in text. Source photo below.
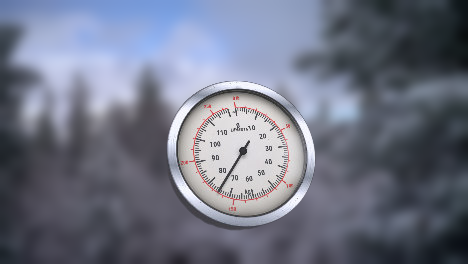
**75** kg
